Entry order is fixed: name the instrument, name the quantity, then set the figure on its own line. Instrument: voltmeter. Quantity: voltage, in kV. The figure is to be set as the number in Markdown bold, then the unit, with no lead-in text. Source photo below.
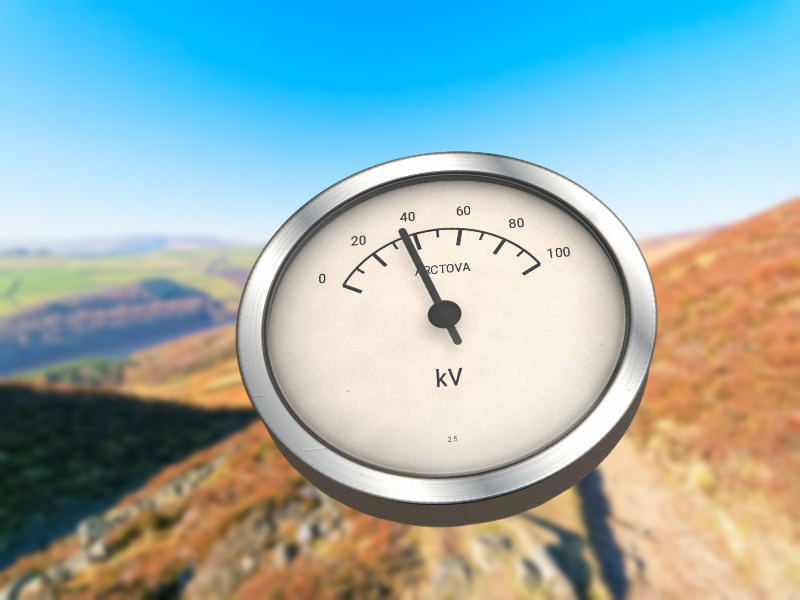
**35** kV
